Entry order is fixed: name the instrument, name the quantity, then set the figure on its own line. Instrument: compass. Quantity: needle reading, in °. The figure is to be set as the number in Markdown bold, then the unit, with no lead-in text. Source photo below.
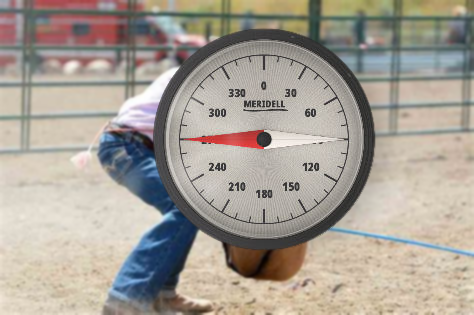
**270** °
